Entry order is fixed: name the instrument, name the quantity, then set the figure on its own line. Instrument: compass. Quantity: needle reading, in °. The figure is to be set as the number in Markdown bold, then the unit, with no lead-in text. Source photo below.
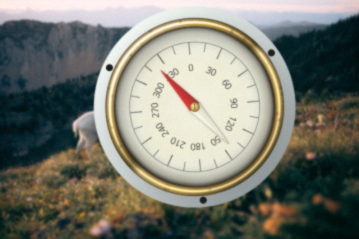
**322.5** °
